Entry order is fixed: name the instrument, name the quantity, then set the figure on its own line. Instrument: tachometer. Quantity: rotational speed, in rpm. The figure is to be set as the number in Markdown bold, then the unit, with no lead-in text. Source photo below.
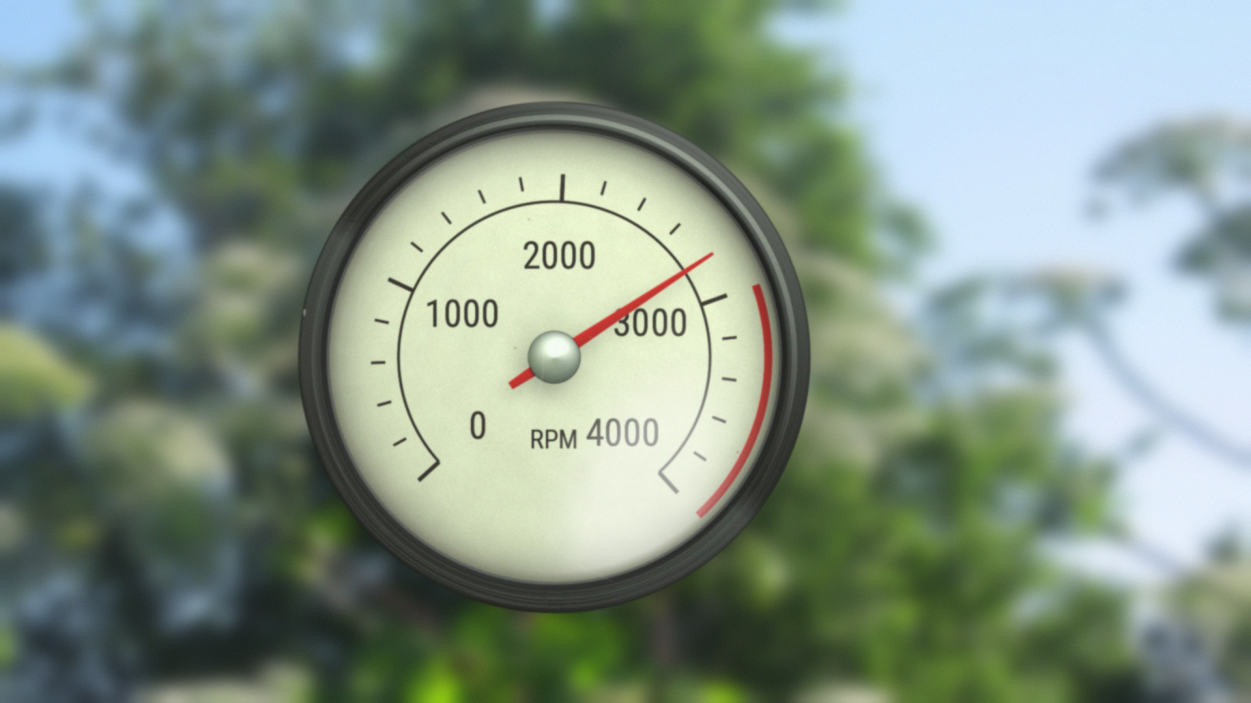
**2800** rpm
